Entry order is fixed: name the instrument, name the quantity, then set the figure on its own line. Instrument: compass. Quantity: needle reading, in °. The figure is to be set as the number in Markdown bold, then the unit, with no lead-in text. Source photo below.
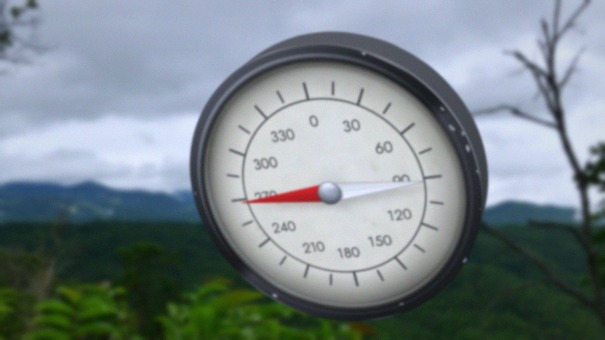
**270** °
